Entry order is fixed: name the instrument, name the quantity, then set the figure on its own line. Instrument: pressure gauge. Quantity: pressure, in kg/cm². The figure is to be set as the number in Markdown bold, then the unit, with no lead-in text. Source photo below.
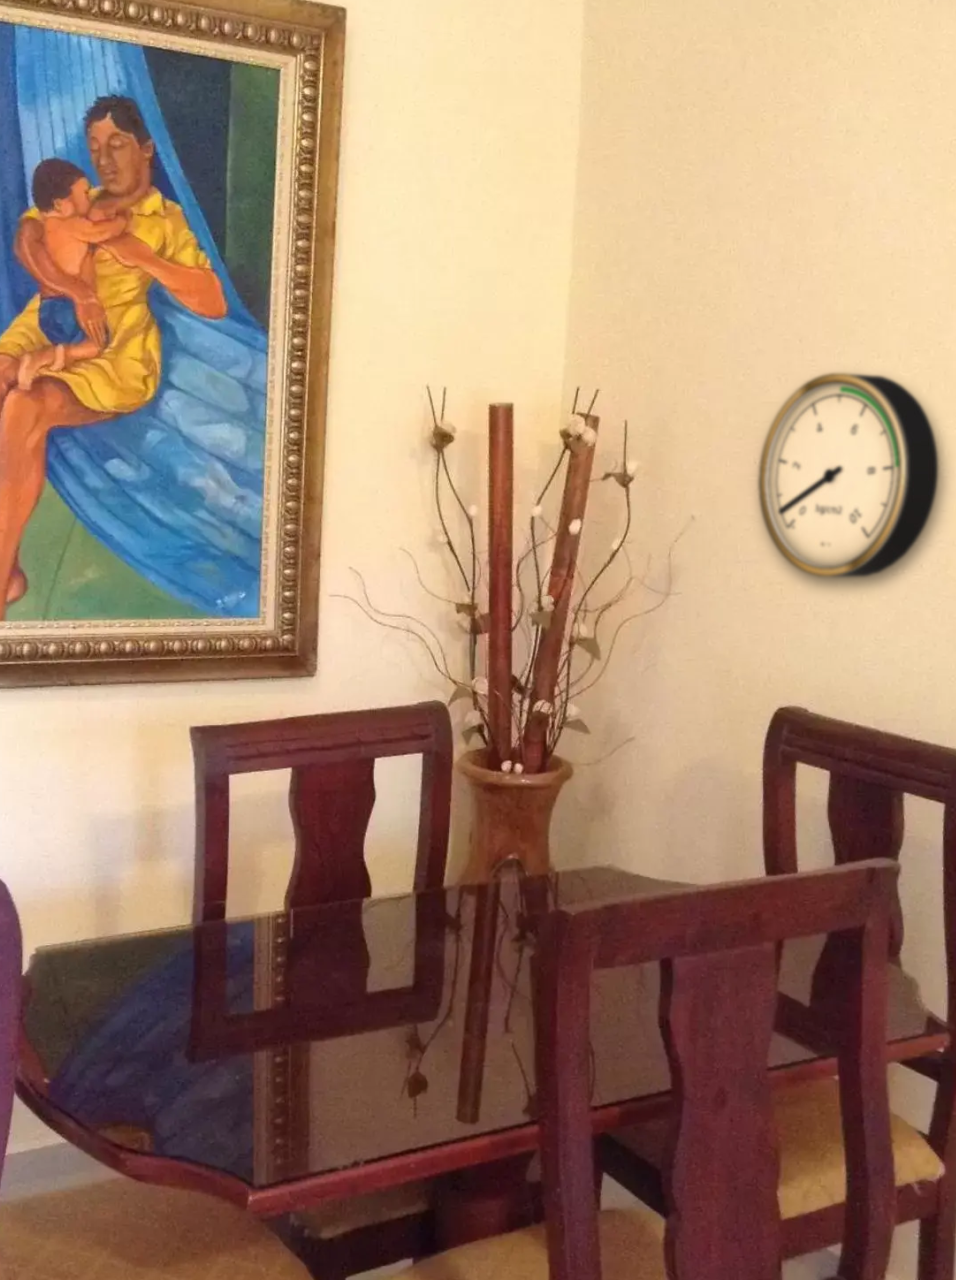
**0.5** kg/cm²
